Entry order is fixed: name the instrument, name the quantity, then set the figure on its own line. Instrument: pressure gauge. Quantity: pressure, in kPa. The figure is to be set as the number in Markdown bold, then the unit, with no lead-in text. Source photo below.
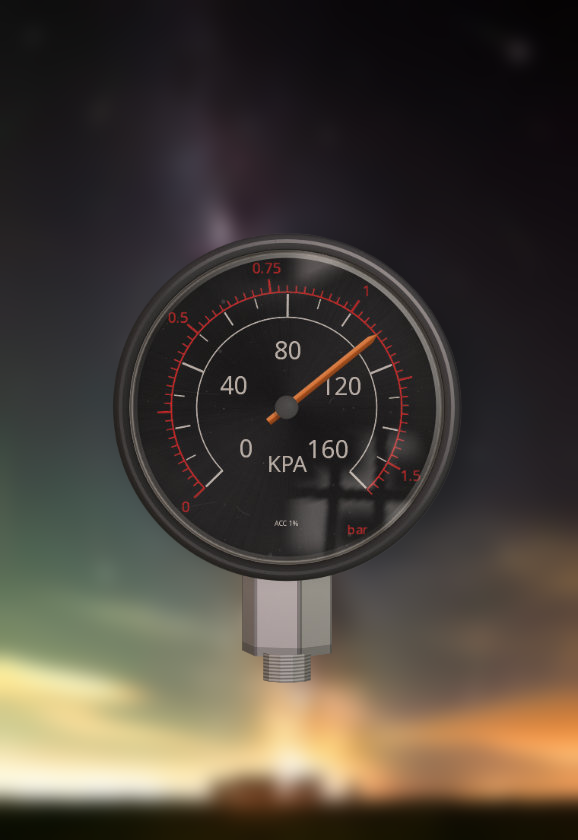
**110** kPa
